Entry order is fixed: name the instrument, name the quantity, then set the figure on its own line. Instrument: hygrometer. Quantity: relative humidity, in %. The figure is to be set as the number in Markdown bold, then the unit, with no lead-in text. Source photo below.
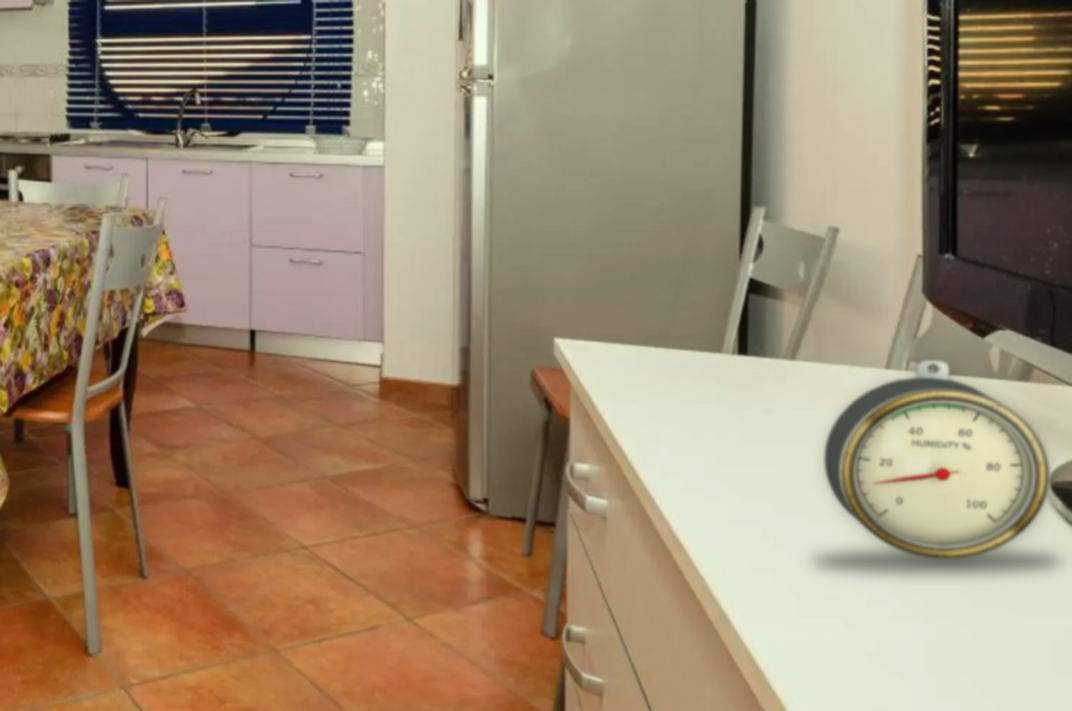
**12** %
